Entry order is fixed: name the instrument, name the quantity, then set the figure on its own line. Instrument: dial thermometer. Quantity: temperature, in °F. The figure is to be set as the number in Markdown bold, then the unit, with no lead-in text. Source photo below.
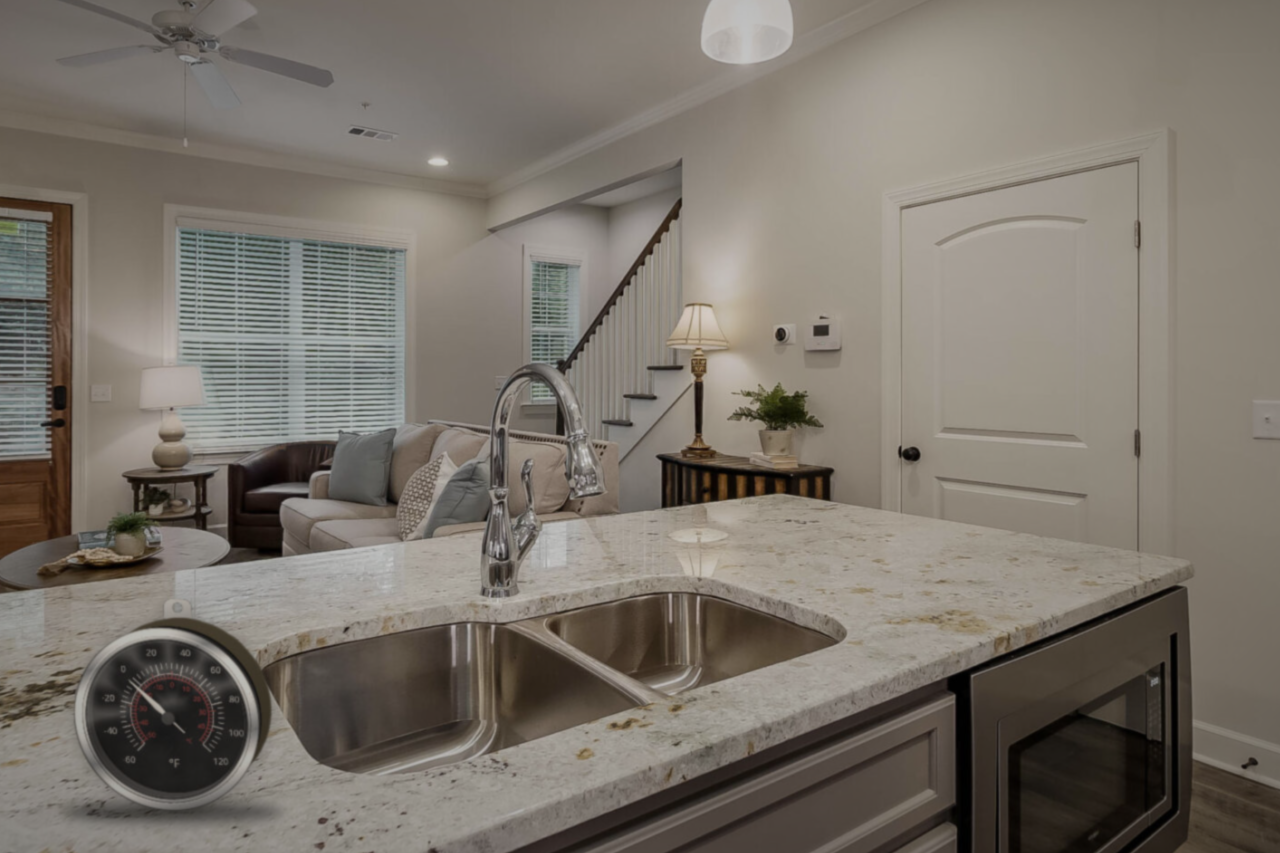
**0** °F
